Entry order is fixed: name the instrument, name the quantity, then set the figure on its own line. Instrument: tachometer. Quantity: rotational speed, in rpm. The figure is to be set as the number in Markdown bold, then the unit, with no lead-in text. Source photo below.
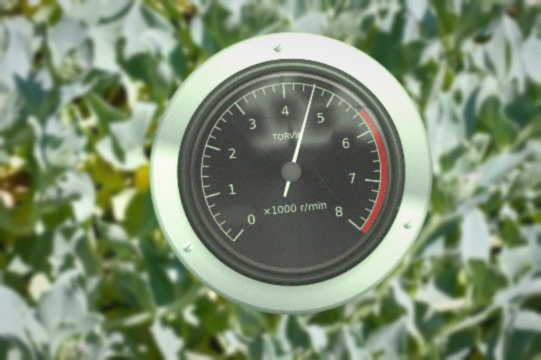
**4600** rpm
